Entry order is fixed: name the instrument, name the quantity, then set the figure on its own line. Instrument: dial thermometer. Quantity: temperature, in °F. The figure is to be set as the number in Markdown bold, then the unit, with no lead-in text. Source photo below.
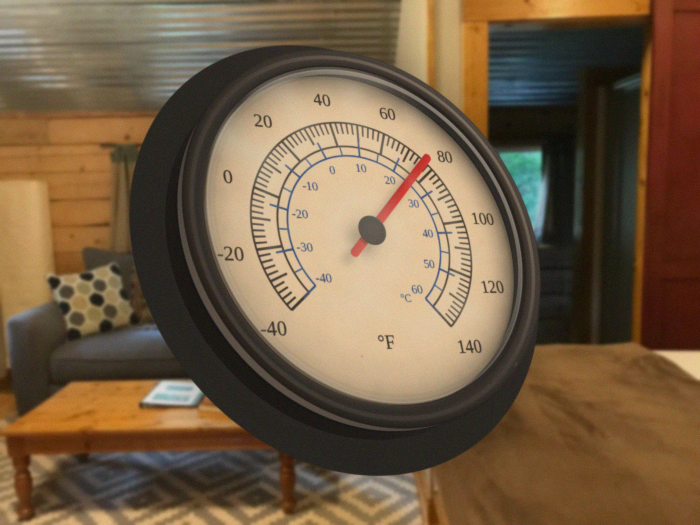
**76** °F
